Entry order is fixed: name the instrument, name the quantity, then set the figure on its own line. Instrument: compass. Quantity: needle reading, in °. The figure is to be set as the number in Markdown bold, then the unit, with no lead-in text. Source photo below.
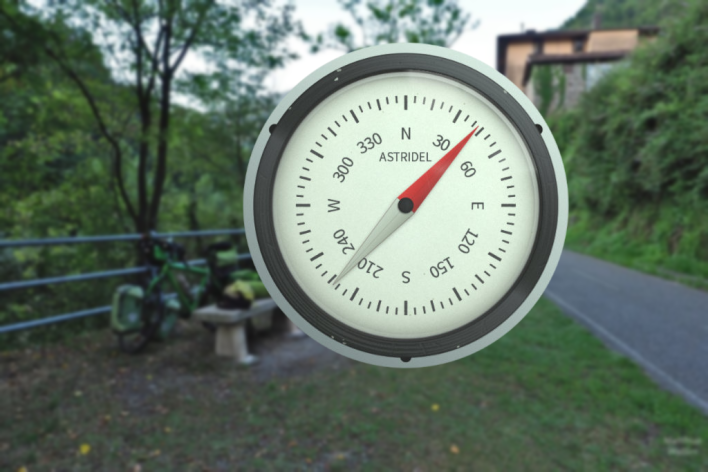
**42.5** °
